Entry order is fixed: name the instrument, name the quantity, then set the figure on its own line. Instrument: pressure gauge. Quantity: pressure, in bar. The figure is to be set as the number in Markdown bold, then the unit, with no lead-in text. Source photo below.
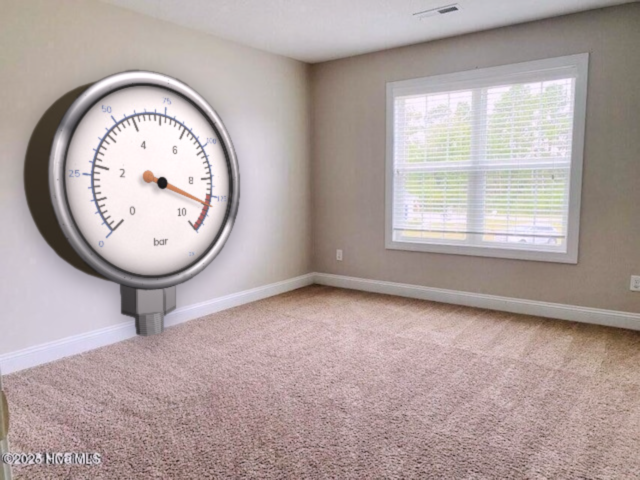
**9** bar
